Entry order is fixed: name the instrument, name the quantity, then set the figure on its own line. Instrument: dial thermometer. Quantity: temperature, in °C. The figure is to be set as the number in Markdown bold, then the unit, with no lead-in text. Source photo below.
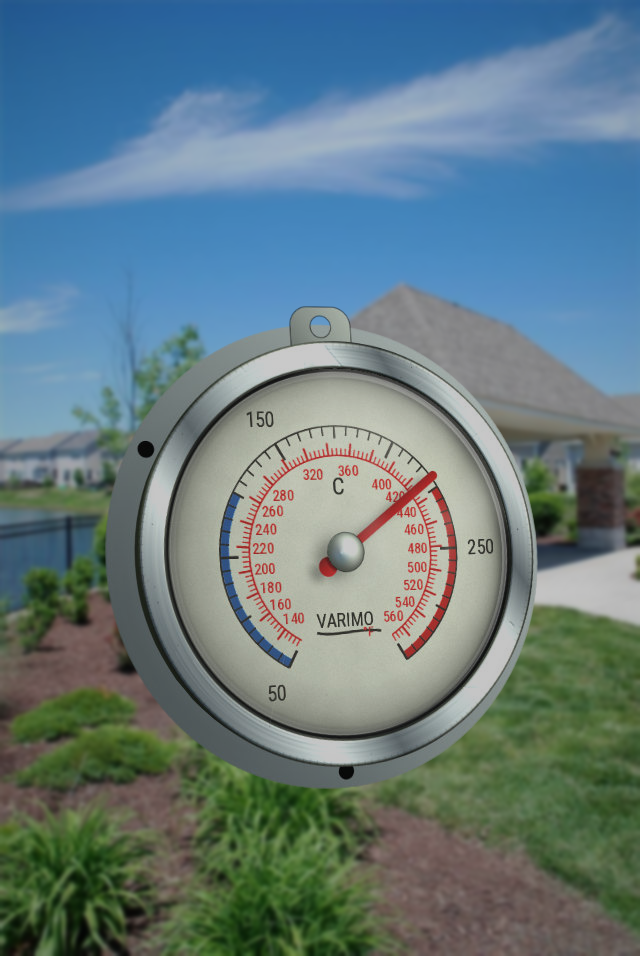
**220** °C
